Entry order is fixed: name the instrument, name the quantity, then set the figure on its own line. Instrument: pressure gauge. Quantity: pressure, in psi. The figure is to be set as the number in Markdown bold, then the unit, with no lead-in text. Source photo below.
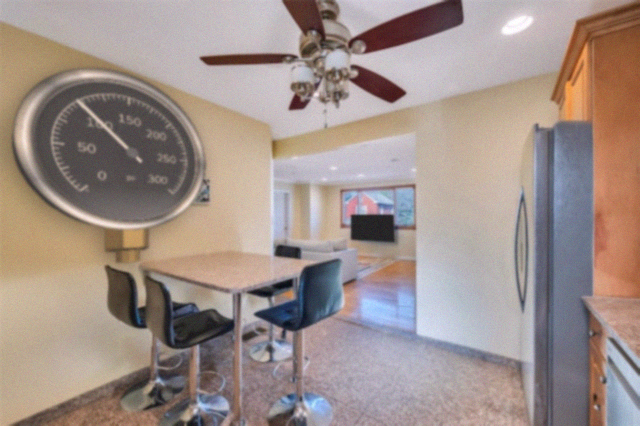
**100** psi
